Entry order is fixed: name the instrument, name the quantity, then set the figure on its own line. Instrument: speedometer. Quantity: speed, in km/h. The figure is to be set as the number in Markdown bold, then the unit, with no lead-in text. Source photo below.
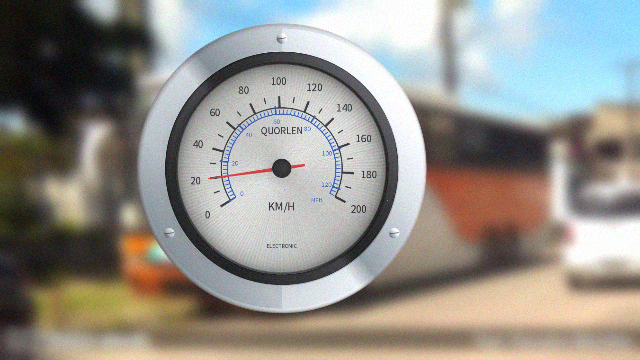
**20** km/h
